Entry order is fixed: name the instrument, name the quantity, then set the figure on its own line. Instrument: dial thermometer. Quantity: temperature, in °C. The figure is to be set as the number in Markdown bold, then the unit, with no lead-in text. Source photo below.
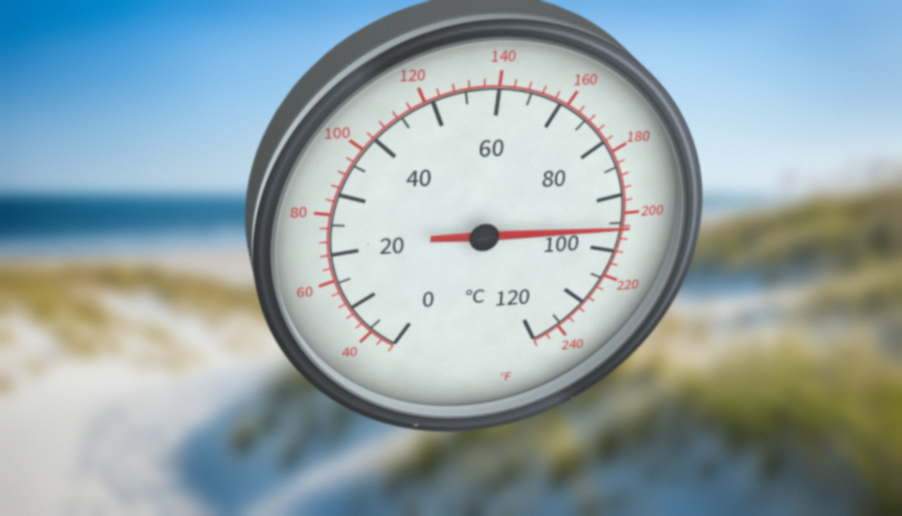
**95** °C
